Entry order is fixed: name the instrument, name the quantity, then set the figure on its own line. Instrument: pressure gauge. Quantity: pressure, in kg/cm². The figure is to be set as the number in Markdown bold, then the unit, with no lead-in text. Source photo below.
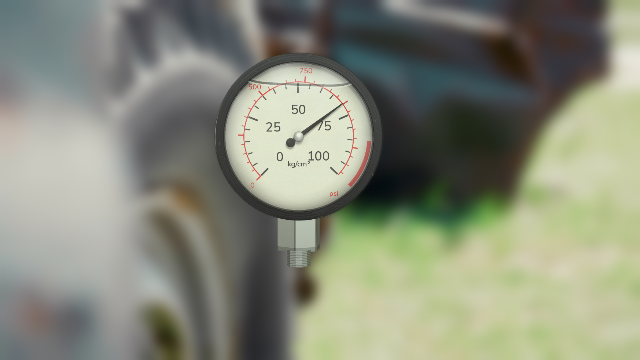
**70** kg/cm²
